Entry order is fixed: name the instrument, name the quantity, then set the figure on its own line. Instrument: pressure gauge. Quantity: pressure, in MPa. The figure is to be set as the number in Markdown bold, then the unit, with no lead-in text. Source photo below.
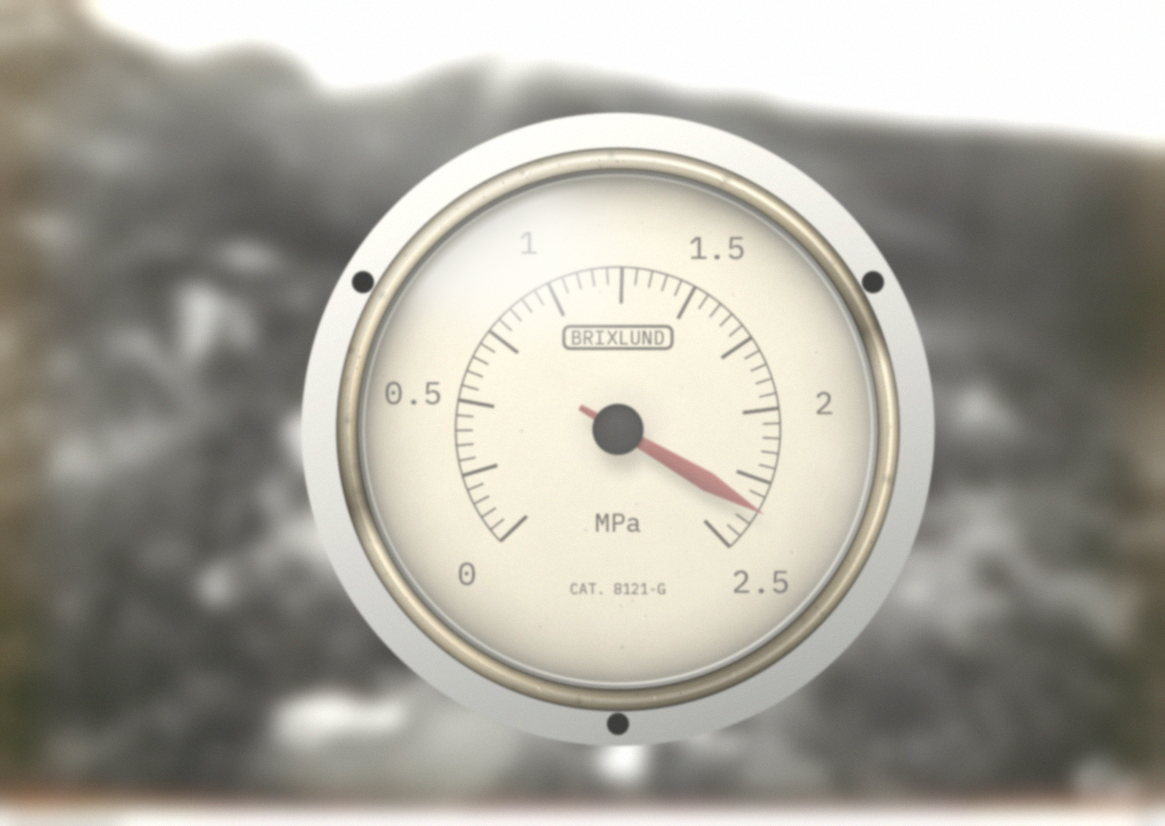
**2.35** MPa
